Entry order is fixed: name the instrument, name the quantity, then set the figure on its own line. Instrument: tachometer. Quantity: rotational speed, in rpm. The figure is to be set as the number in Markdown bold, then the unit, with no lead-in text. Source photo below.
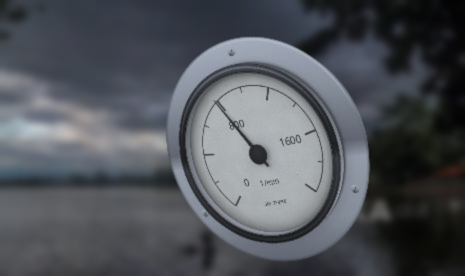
**800** rpm
